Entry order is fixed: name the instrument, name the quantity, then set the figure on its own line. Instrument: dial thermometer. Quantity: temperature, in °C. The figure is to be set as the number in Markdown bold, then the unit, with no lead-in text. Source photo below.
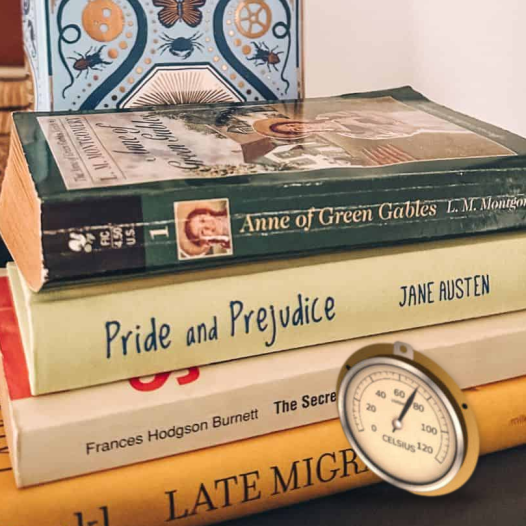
**72** °C
